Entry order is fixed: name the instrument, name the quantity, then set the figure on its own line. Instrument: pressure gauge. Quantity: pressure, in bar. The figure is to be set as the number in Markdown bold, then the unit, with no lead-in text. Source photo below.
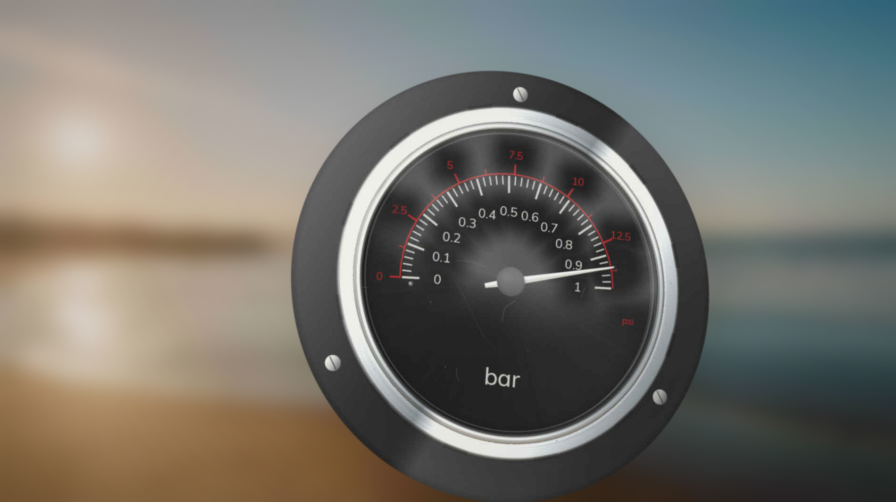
**0.94** bar
